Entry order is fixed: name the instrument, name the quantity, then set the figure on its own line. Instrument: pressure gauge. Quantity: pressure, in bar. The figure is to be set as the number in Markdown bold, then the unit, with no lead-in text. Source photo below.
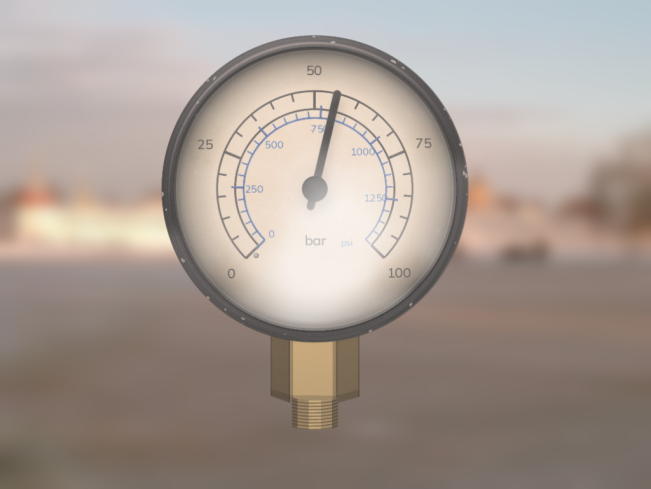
**55** bar
